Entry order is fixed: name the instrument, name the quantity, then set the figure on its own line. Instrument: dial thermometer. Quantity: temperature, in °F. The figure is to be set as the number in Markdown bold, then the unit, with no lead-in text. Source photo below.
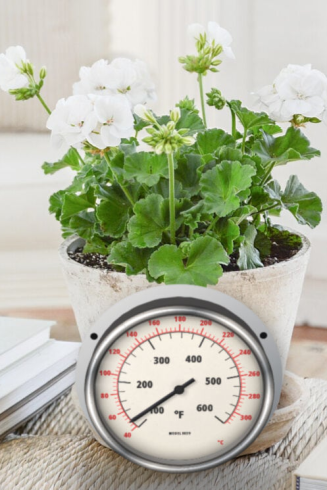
**120** °F
